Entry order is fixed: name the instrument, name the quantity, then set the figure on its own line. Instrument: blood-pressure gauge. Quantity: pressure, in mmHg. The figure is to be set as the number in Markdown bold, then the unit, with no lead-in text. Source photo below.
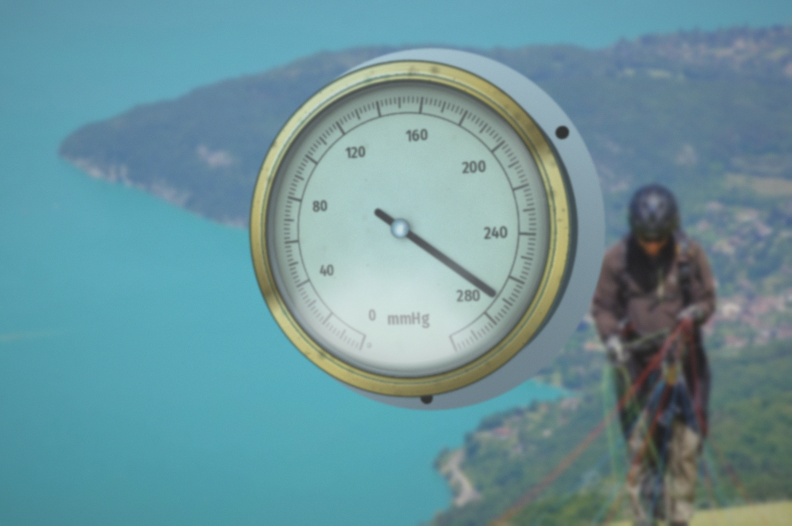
**270** mmHg
